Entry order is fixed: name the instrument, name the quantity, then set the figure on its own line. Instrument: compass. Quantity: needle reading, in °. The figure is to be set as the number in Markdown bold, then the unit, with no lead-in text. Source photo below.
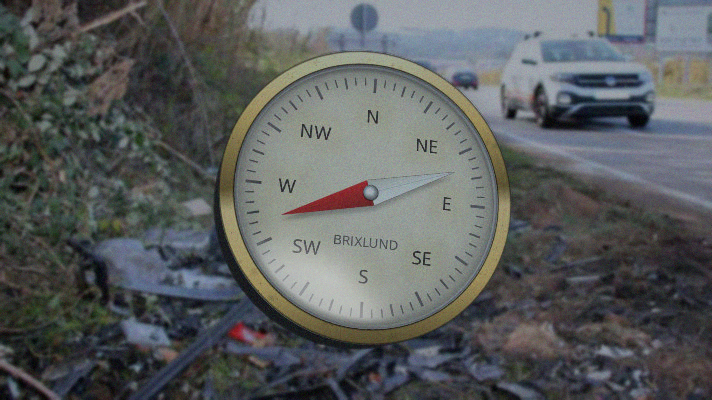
**250** °
